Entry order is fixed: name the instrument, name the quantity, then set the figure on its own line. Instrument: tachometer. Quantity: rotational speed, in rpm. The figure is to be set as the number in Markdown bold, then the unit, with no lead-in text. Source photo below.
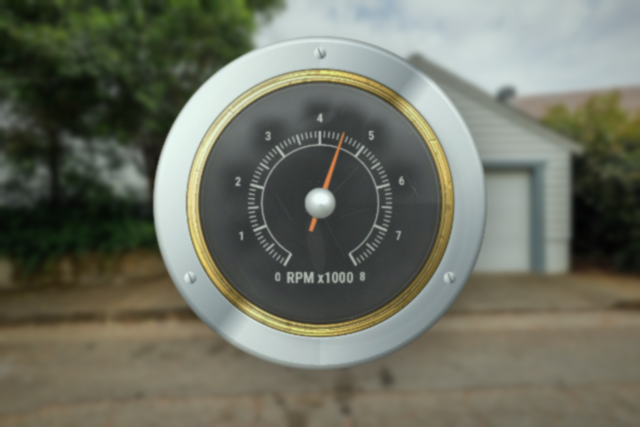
**4500** rpm
